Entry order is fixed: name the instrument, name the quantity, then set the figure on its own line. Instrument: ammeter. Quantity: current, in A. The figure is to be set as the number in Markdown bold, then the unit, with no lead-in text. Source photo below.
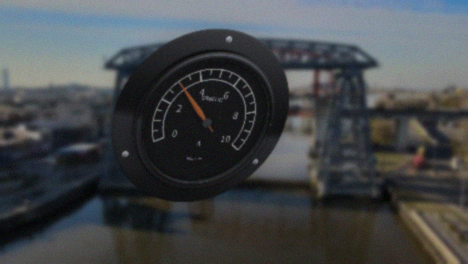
**3** A
